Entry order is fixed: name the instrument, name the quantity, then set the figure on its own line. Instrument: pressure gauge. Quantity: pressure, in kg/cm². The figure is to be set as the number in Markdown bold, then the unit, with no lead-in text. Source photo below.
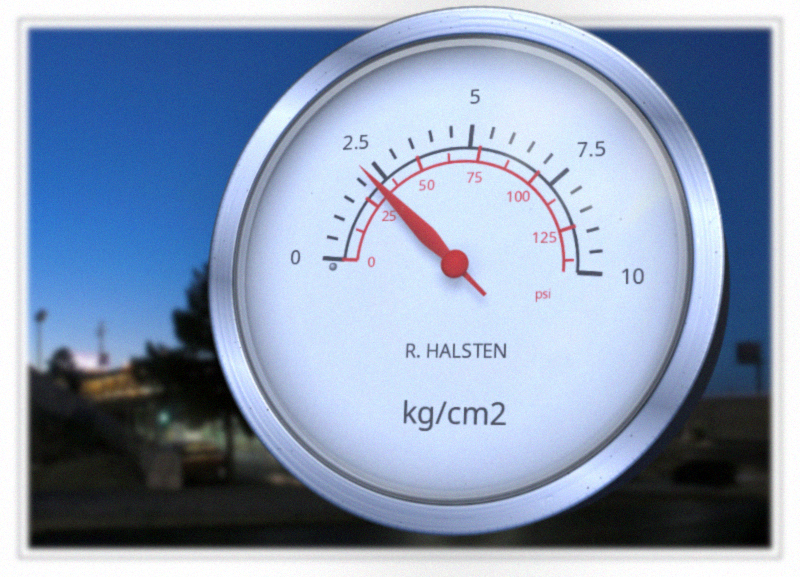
**2.25** kg/cm²
